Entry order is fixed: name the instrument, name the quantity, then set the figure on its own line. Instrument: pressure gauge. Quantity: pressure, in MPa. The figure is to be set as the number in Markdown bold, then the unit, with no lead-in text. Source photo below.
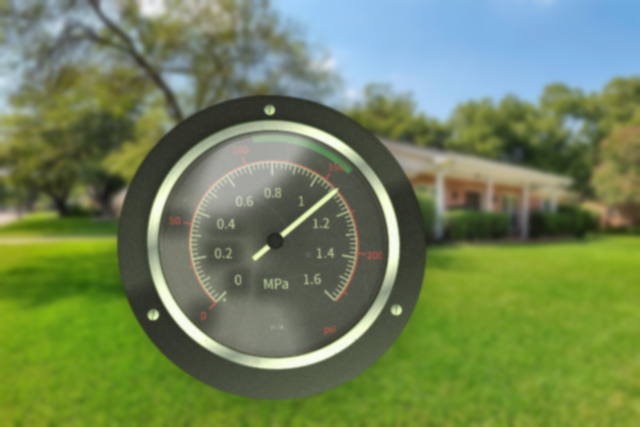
**1.1** MPa
